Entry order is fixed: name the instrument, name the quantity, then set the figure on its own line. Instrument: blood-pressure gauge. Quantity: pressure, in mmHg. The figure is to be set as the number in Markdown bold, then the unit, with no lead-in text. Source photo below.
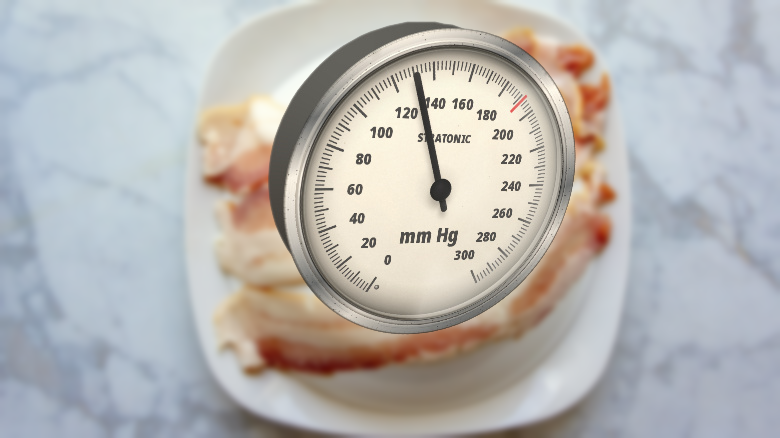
**130** mmHg
